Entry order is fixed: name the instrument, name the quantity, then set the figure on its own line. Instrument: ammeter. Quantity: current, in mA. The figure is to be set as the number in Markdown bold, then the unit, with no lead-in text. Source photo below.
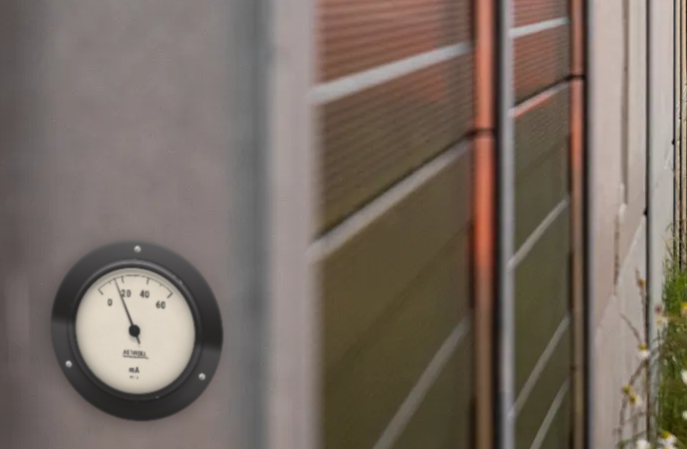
**15** mA
